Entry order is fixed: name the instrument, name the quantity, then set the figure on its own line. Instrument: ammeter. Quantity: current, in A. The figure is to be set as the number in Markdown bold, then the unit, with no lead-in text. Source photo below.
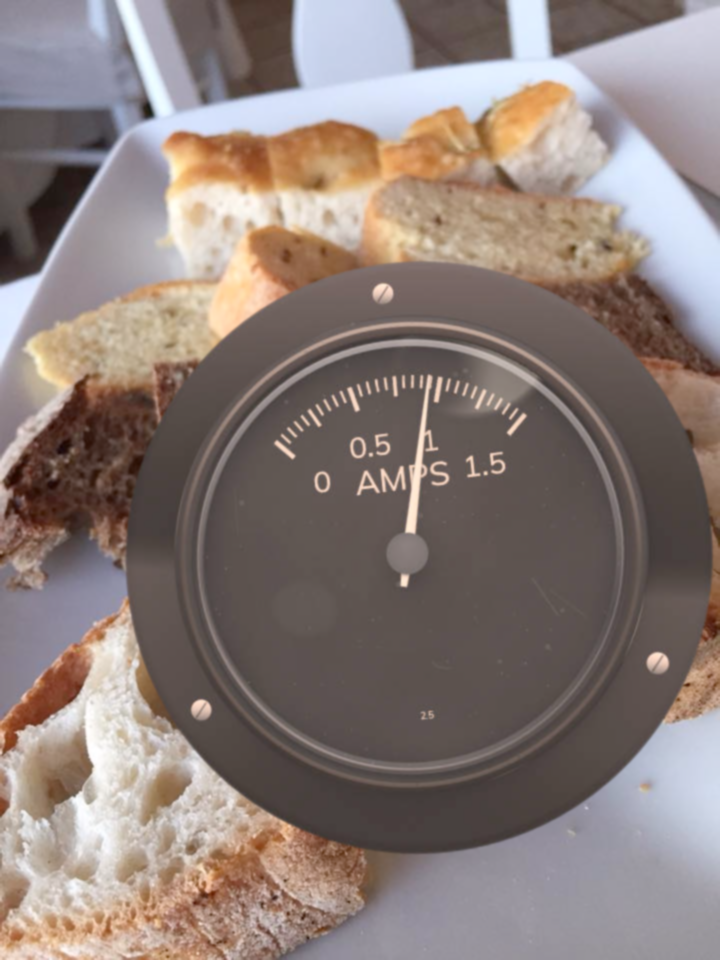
**0.95** A
